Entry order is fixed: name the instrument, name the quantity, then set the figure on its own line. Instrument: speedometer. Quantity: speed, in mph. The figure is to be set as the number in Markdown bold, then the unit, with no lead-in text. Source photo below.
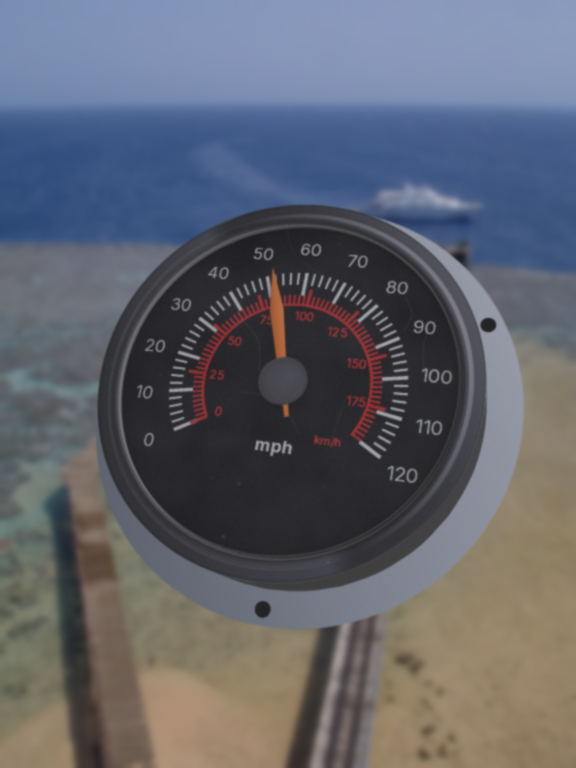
**52** mph
